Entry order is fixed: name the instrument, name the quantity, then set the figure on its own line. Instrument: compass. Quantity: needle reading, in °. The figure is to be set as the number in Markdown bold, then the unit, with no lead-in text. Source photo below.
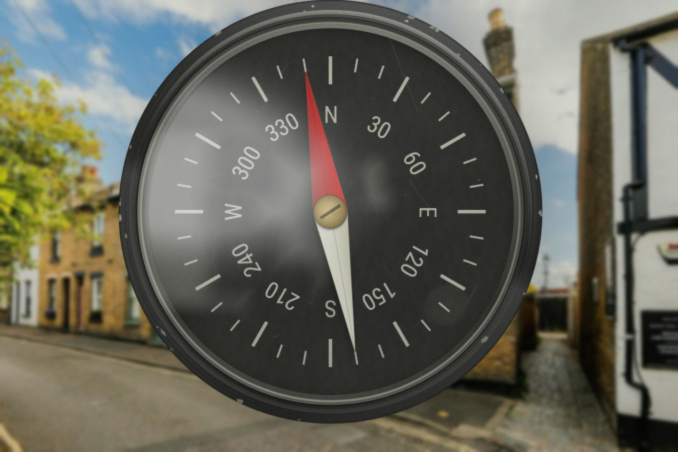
**350** °
